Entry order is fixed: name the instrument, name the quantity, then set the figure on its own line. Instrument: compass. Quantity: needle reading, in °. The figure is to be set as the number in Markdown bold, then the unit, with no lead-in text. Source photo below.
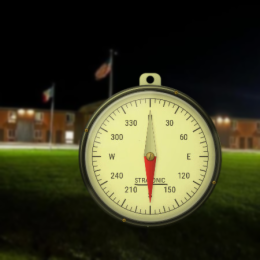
**180** °
